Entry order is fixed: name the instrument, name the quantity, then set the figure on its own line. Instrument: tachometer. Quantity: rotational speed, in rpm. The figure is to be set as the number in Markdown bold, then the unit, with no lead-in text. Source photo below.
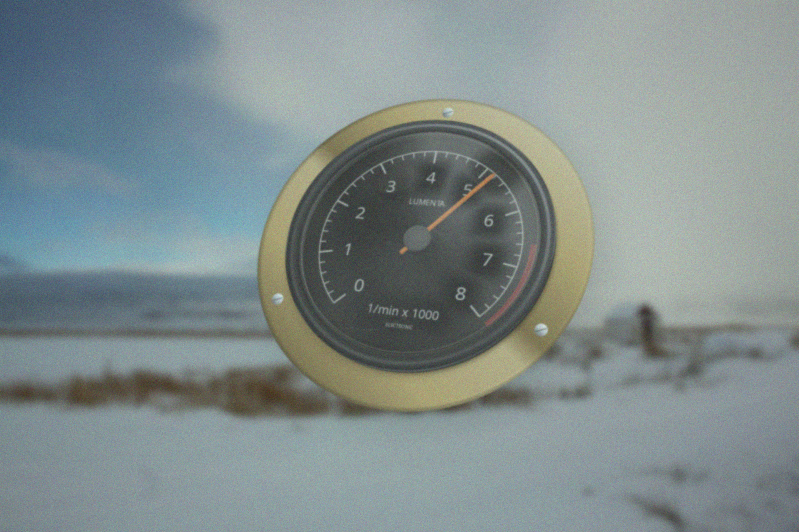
**5200** rpm
